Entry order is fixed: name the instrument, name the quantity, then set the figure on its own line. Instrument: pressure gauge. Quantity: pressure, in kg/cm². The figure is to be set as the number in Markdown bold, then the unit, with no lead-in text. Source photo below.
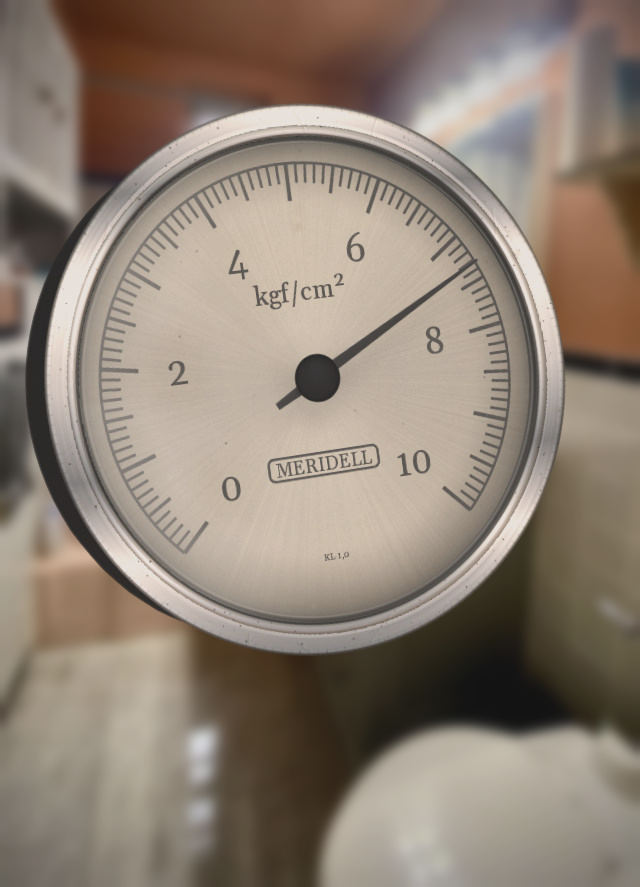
**7.3** kg/cm²
